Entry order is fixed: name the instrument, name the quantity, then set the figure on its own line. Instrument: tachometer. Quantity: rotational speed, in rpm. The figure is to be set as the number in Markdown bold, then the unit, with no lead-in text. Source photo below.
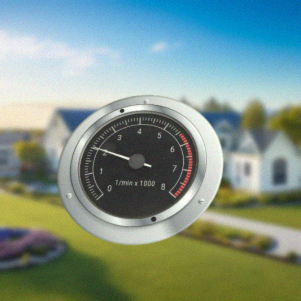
**2000** rpm
